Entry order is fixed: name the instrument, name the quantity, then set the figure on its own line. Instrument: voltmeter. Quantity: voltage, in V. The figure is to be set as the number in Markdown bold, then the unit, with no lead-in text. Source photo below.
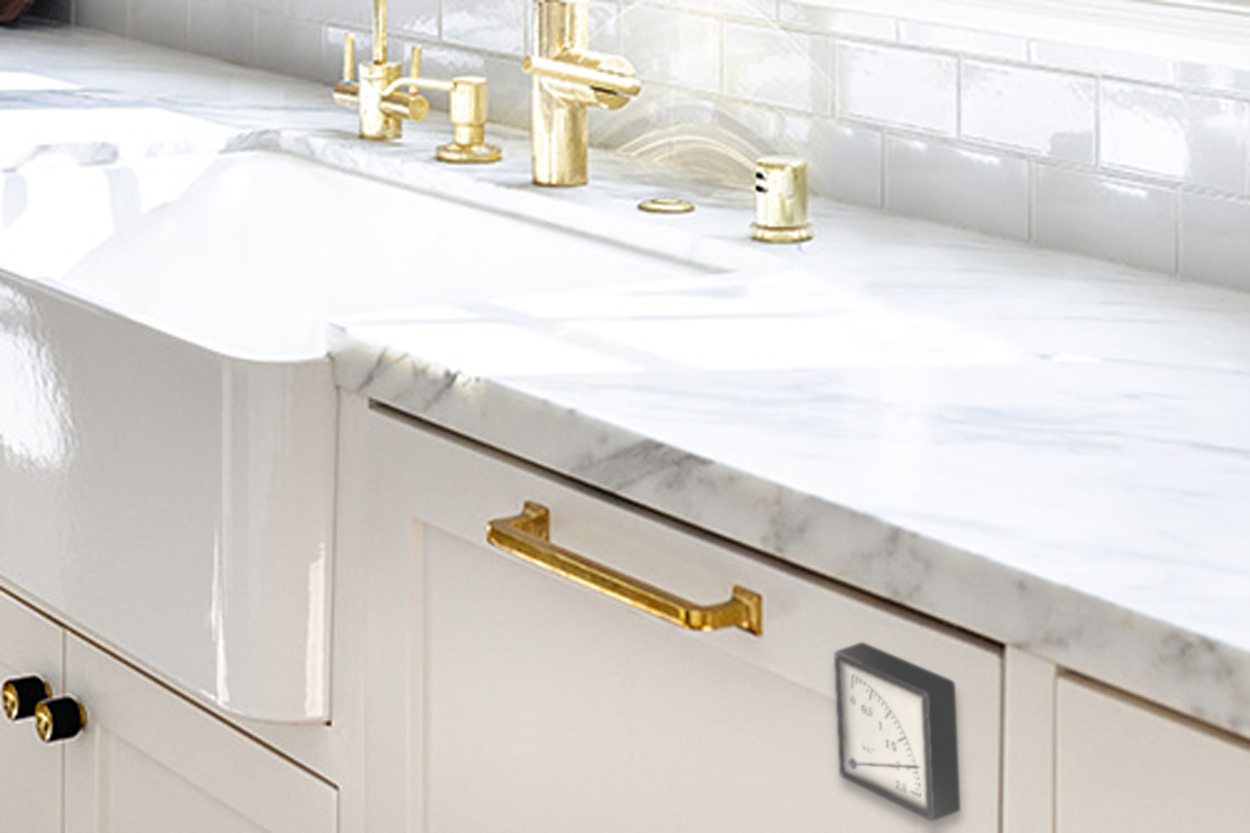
**2** V
